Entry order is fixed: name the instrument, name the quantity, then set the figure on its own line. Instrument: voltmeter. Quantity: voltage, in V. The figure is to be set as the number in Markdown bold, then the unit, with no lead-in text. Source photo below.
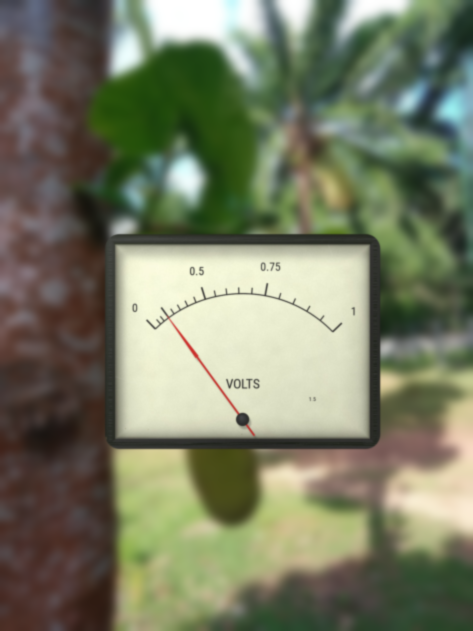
**0.25** V
